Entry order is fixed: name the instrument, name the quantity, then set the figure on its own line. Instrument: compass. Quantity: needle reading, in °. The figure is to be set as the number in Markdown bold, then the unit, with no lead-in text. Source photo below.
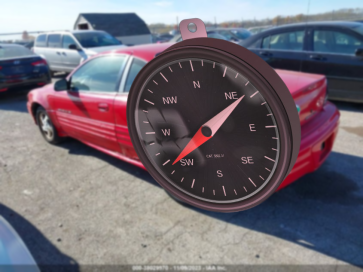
**235** °
